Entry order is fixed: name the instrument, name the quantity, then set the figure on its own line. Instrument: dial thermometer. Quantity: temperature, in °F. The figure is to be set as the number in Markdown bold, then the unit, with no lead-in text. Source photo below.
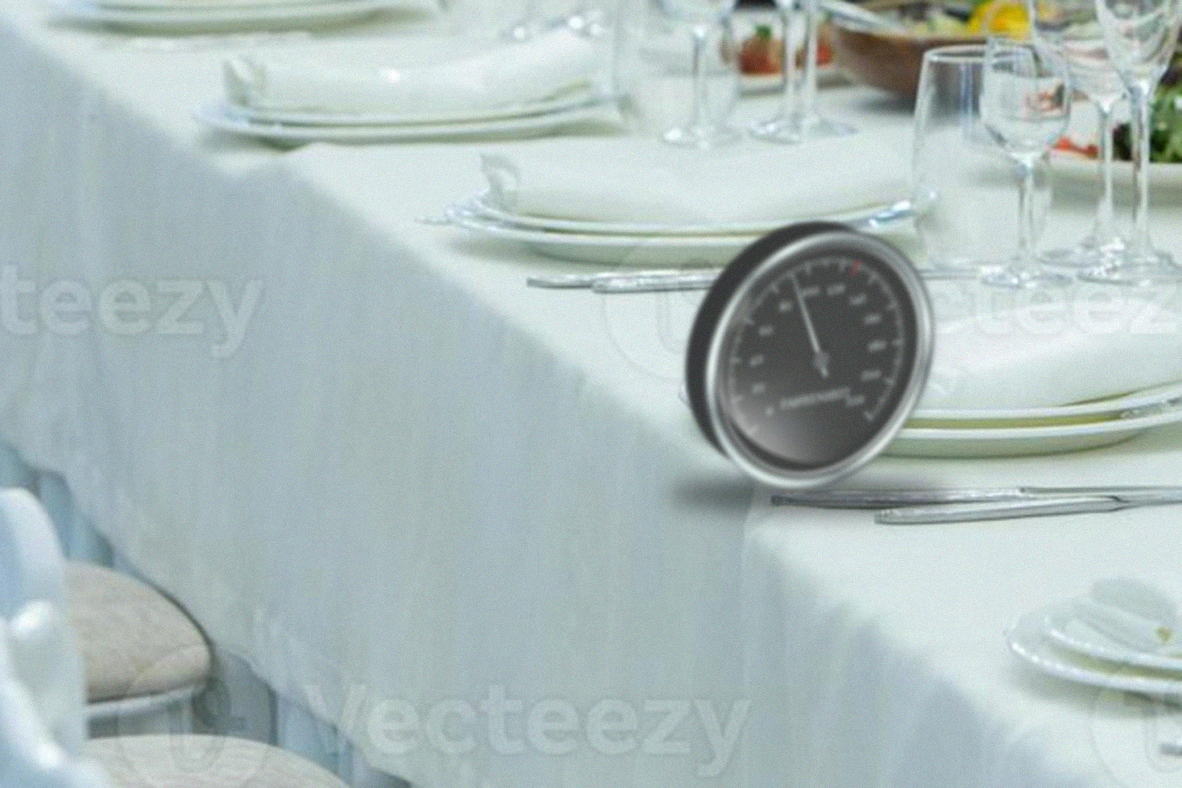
**90** °F
